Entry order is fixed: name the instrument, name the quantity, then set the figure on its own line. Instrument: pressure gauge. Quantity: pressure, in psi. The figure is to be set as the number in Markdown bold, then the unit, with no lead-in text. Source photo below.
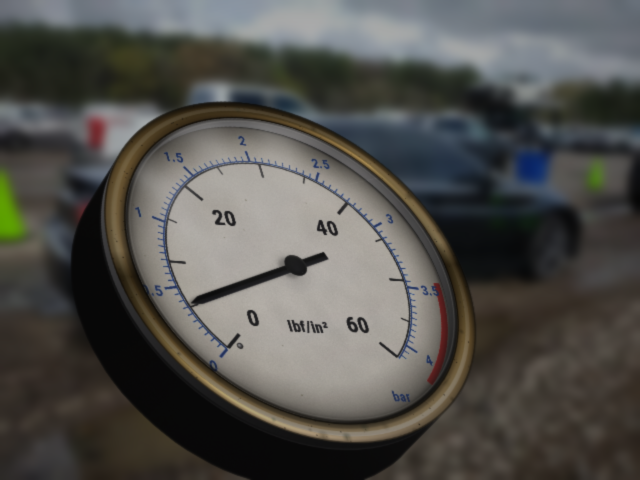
**5** psi
